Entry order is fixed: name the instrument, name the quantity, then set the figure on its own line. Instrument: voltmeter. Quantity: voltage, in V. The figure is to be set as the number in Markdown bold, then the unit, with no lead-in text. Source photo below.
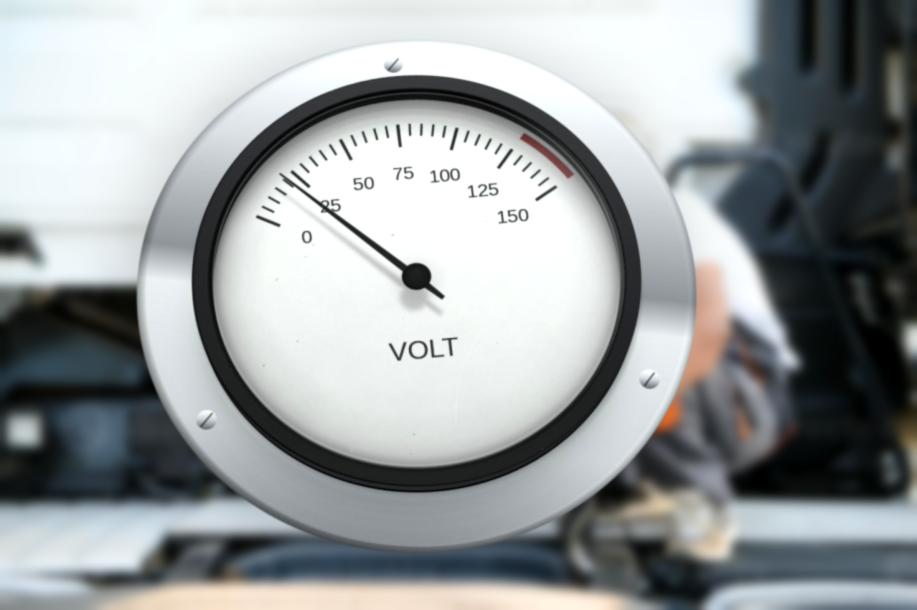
**20** V
